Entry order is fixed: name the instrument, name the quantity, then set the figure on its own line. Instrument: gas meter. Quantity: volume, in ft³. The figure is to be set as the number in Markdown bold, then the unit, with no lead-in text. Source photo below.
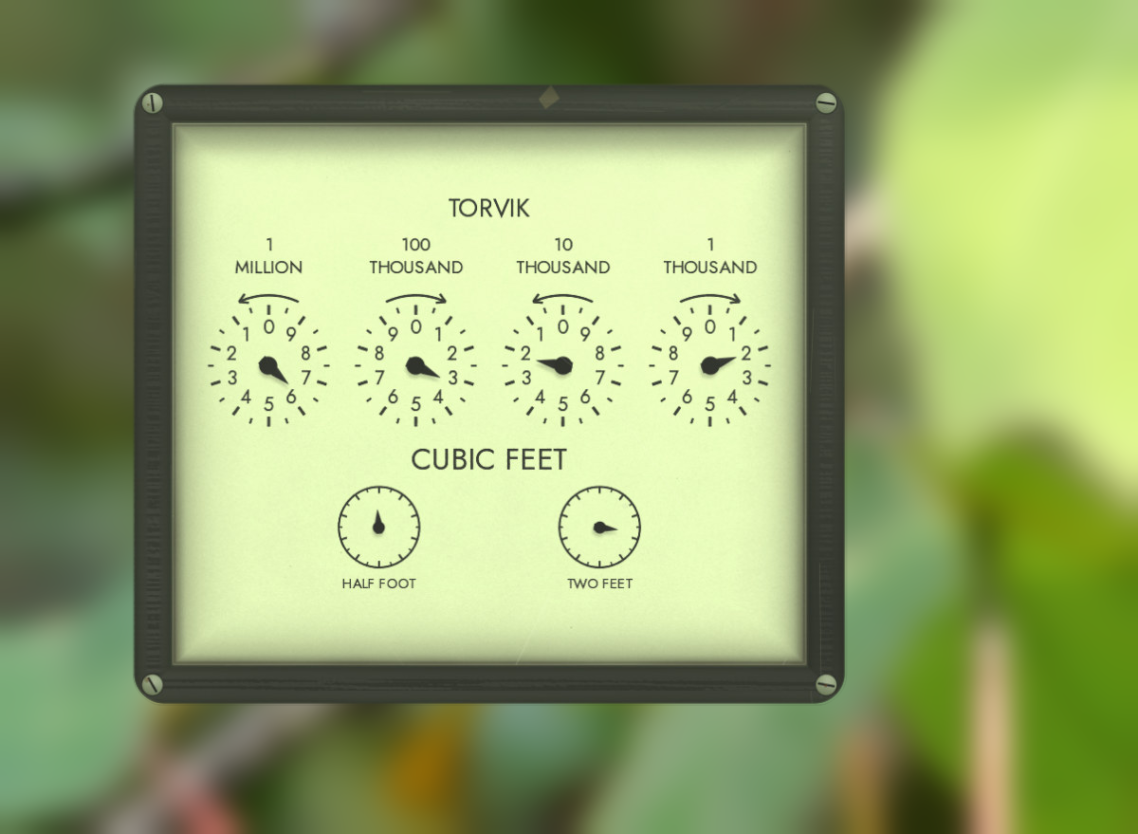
**632200** ft³
